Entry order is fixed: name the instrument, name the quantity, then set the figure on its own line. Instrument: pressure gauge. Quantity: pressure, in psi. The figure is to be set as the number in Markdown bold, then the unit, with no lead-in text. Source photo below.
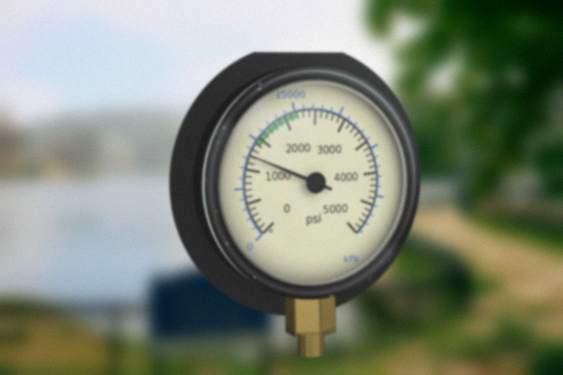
**1200** psi
